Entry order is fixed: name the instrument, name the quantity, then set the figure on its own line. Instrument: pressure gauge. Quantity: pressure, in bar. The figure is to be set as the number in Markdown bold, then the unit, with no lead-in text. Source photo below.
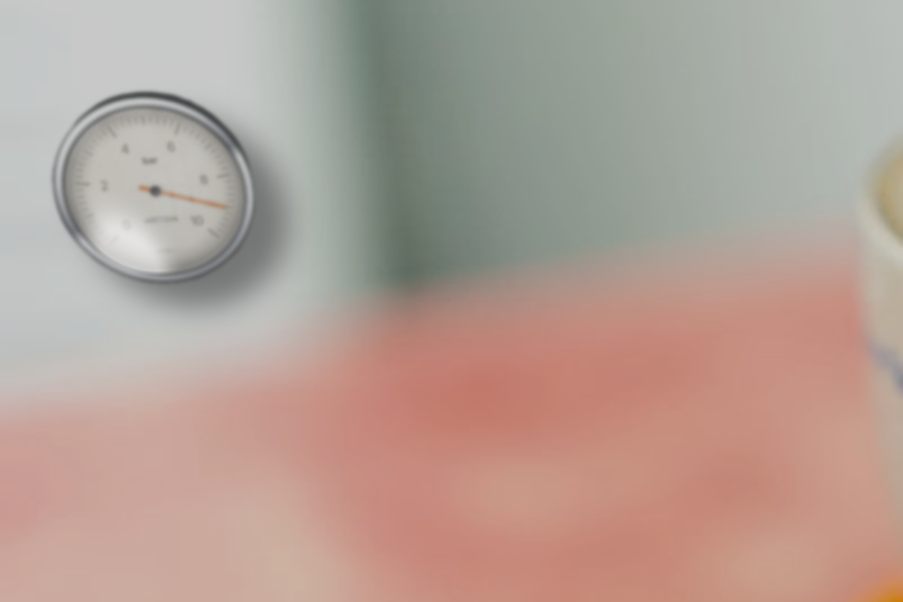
**9** bar
